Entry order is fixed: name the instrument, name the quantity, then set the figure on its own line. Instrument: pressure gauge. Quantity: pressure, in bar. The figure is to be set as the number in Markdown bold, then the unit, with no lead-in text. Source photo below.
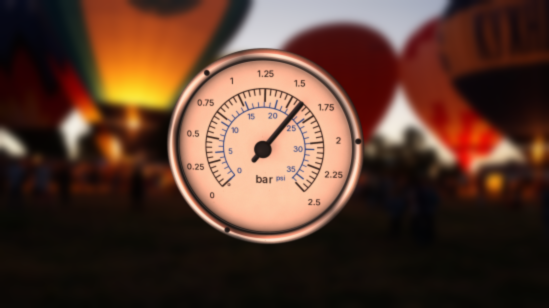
**1.6** bar
